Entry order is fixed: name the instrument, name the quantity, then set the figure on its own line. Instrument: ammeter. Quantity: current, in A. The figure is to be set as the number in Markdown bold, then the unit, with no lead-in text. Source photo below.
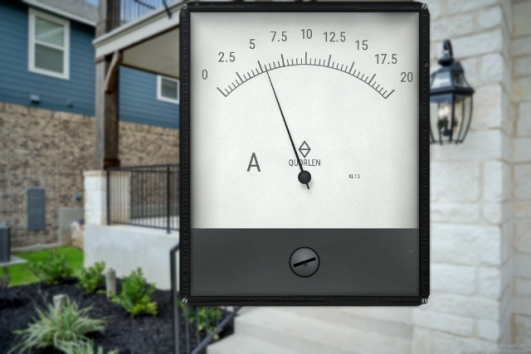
**5.5** A
